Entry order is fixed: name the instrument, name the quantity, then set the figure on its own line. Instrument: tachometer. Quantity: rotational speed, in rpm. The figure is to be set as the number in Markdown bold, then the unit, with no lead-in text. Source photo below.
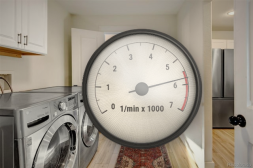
**5750** rpm
